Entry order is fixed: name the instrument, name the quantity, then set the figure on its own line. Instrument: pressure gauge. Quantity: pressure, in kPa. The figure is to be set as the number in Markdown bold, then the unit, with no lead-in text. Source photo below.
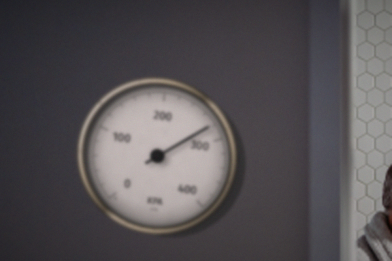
**280** kPa
